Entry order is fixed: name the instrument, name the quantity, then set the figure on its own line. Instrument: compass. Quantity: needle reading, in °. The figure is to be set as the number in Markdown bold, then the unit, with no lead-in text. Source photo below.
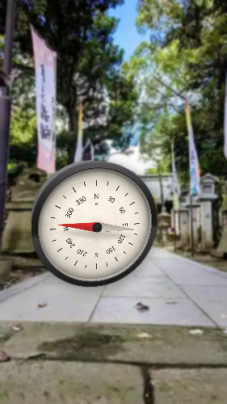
**277.5** °
